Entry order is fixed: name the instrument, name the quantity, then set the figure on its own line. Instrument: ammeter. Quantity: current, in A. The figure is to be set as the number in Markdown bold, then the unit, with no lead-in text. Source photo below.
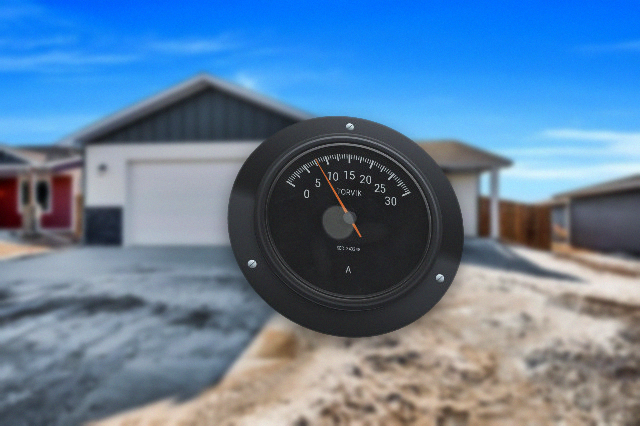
**7.5** A
